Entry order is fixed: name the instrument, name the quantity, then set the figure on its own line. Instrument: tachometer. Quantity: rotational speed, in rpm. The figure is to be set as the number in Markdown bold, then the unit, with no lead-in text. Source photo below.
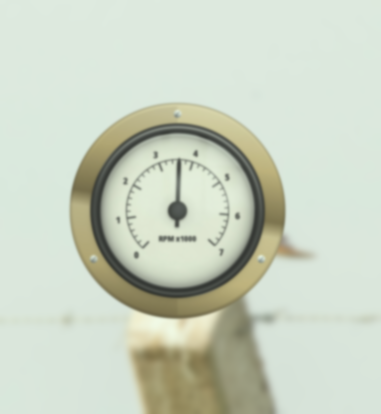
**3600** rpm
